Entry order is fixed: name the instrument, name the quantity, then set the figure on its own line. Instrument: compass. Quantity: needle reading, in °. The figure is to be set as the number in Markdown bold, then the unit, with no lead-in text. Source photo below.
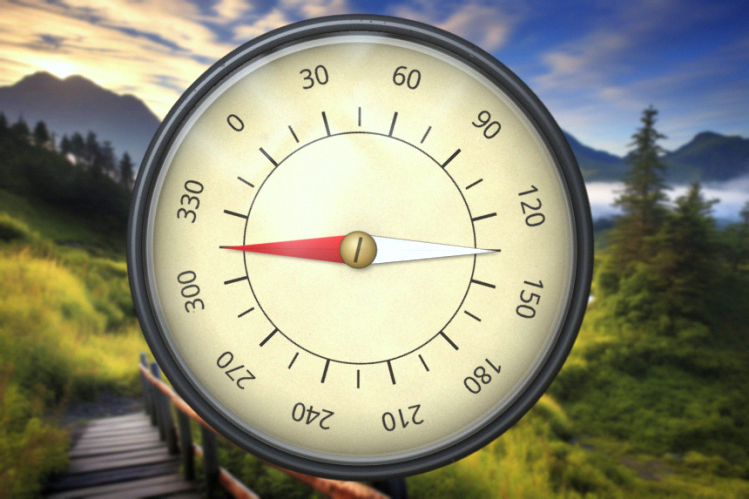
**315** °
